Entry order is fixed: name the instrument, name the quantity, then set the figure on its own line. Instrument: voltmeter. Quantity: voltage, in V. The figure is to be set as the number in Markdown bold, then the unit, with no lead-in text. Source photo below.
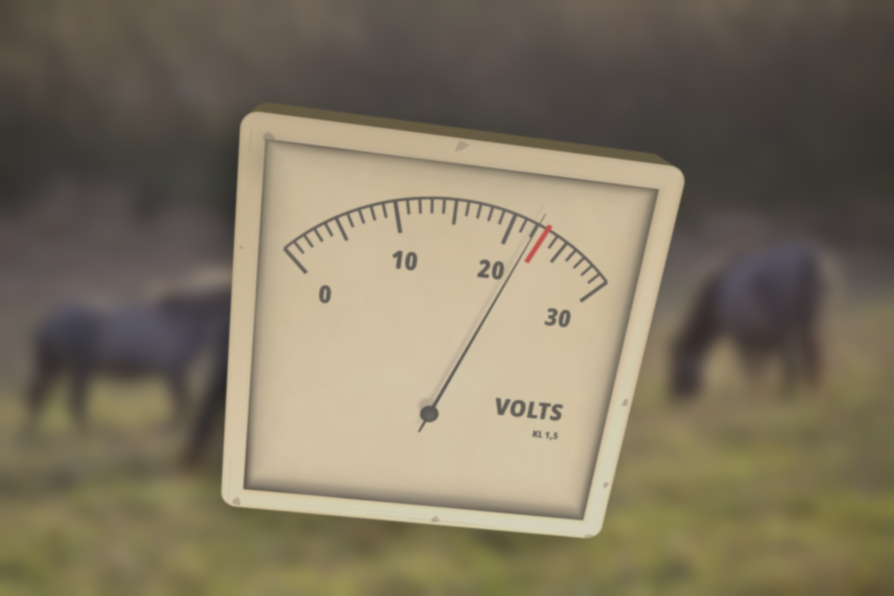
**22** V
